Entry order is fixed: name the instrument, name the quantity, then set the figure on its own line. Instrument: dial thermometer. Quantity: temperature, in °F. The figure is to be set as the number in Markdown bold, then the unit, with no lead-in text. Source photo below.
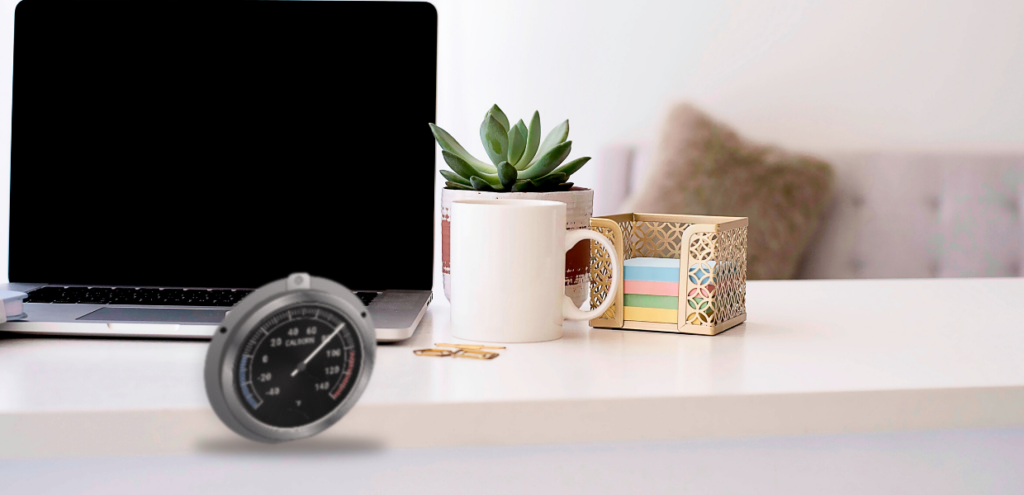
**80** °F
